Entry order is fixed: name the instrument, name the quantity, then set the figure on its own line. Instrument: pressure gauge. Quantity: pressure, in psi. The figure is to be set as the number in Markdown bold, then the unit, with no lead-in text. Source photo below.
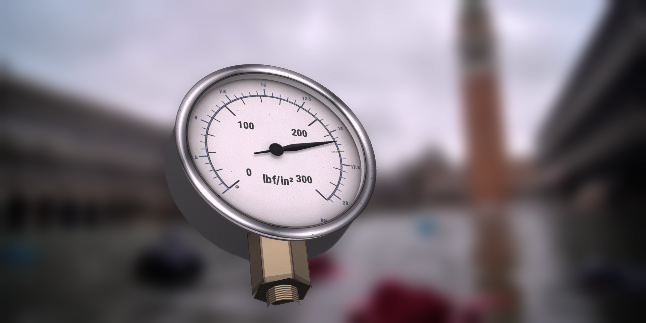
**230** psi
